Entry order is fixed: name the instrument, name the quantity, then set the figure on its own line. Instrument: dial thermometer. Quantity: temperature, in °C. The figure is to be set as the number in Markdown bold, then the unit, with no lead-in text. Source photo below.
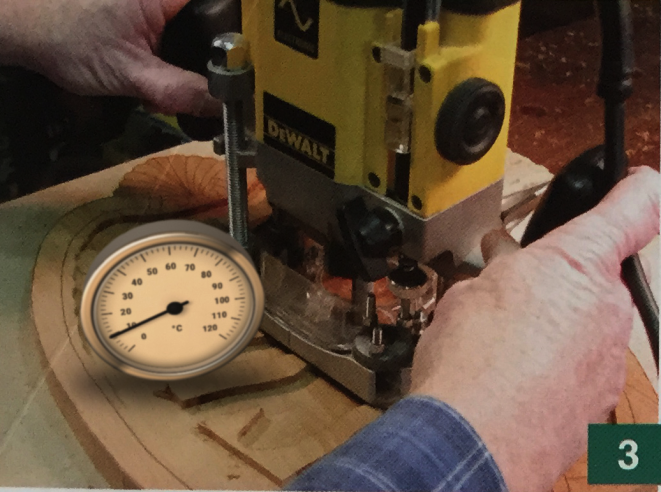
**10** °C
